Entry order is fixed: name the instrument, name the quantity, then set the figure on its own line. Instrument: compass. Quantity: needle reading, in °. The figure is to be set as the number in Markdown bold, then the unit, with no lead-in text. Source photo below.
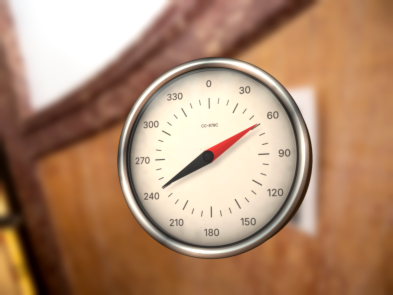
**60** °
